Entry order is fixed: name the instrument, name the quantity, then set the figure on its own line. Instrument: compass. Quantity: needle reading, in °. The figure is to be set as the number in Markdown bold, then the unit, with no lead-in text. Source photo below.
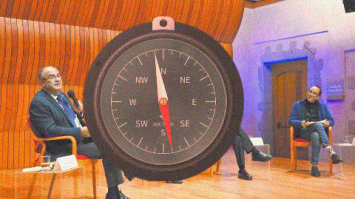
**170** °
